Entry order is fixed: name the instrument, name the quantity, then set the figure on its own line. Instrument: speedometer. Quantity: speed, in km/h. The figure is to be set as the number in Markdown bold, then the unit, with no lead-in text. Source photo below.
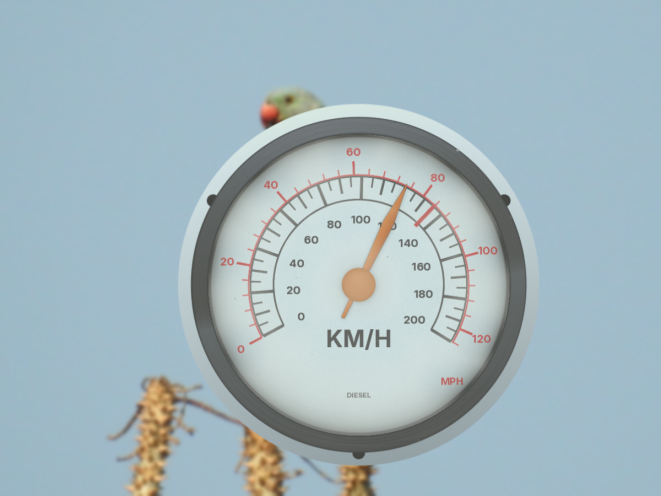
**120** km/h
